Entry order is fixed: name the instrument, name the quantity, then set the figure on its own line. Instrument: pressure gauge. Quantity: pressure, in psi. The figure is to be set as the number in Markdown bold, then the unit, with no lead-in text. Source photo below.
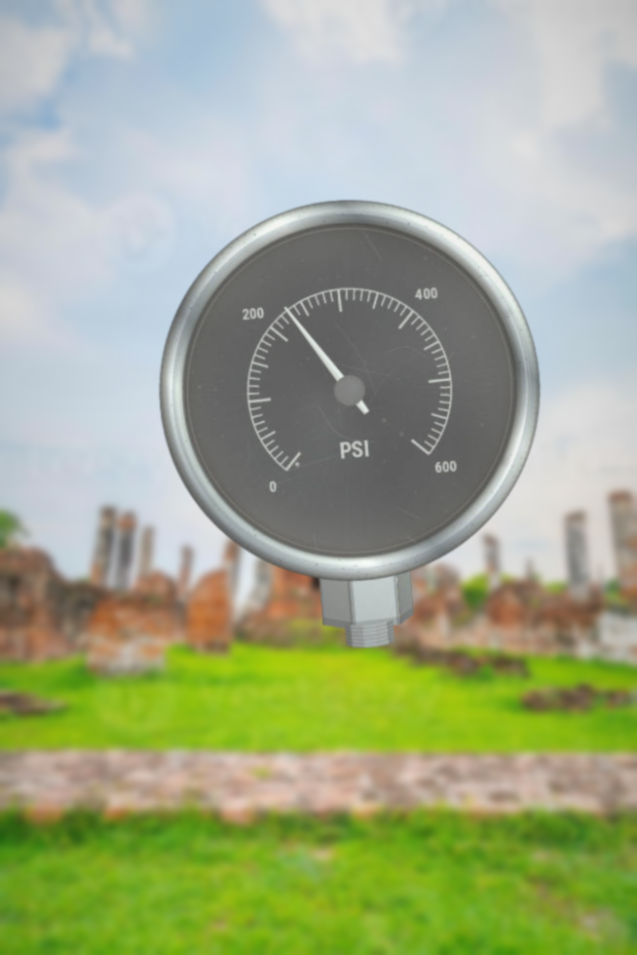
**230** psi
